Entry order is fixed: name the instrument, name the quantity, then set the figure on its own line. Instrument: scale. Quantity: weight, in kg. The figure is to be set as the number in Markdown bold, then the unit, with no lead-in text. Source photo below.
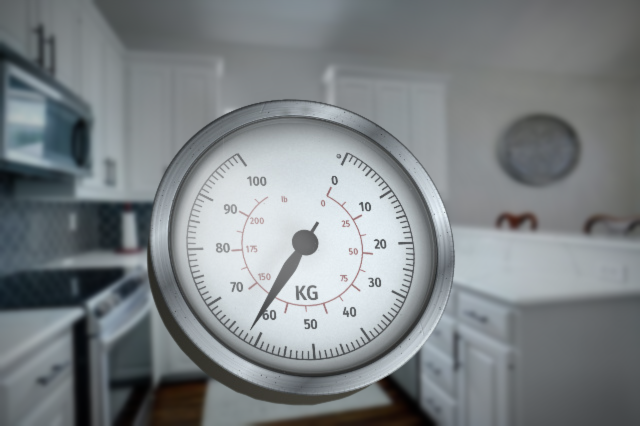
**62** kg
